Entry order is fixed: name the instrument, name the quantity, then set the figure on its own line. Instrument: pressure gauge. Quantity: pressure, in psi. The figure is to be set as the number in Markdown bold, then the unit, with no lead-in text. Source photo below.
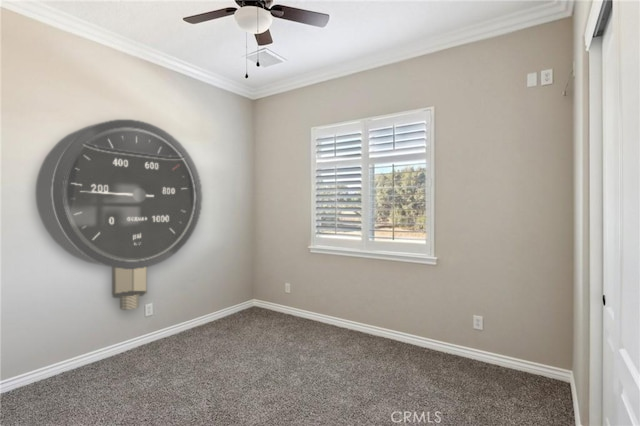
**175** psi
